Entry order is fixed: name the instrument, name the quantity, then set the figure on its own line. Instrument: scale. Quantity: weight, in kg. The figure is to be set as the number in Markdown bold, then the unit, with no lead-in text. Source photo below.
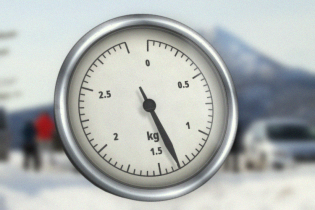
**1.35** kg
